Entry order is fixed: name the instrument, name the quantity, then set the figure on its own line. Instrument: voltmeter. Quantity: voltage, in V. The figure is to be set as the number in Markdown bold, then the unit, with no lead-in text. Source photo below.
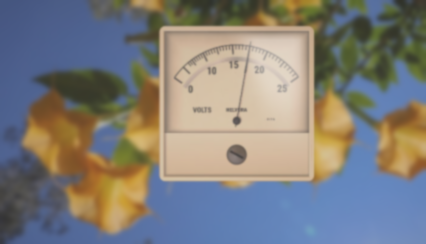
**17.5** V
